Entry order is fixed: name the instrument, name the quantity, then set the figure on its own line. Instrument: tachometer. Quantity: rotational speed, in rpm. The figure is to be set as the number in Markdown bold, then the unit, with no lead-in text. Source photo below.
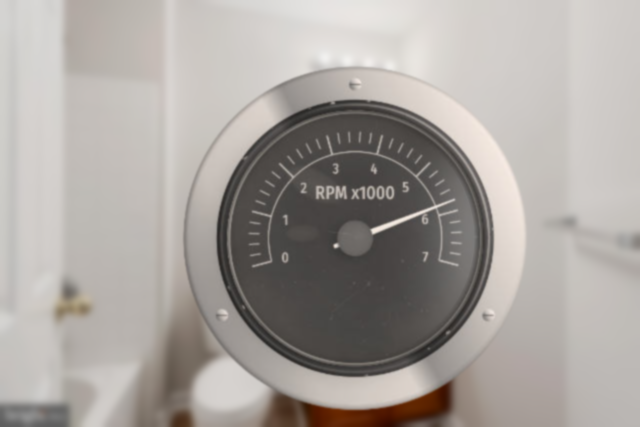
**5800** rpm
